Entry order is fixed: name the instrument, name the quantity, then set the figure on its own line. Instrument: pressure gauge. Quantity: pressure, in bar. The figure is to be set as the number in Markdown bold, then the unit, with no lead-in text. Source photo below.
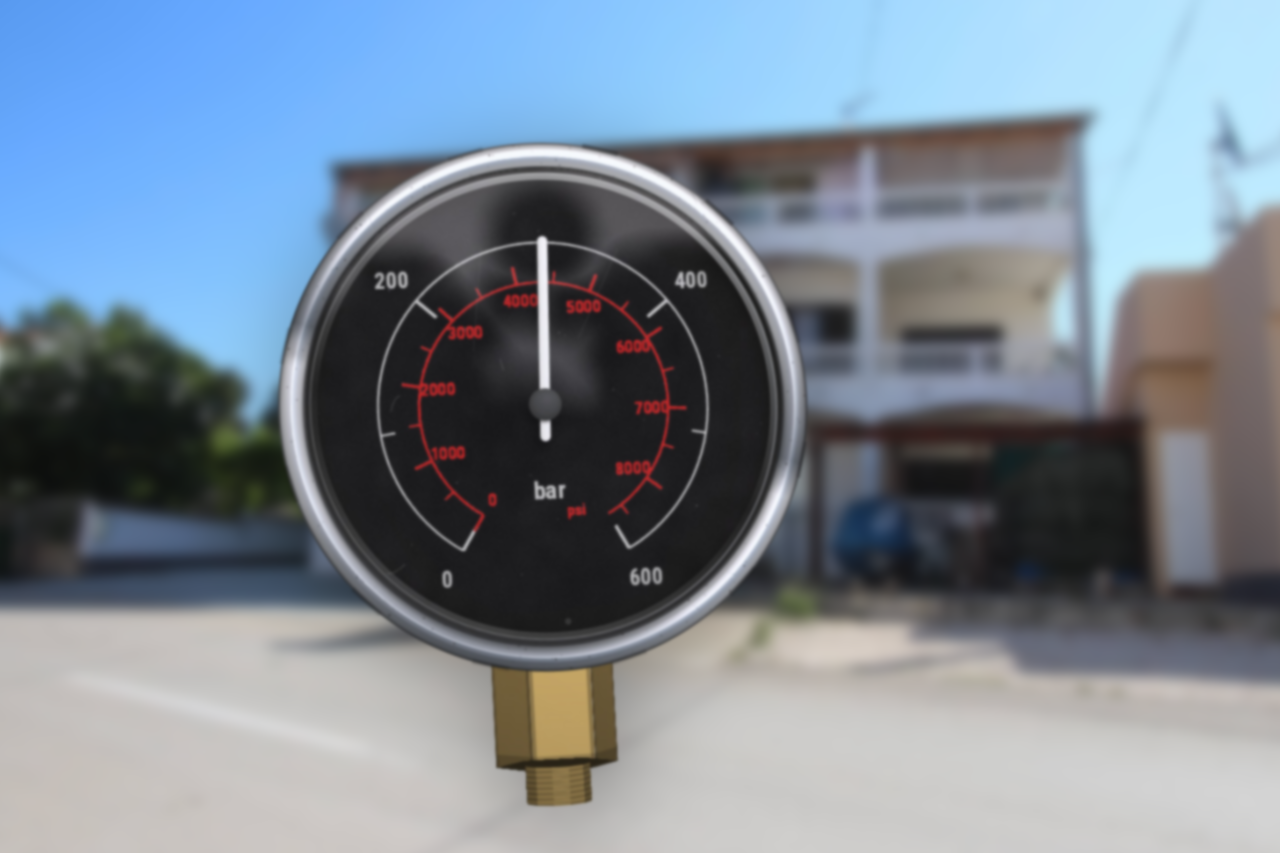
**300** bar
